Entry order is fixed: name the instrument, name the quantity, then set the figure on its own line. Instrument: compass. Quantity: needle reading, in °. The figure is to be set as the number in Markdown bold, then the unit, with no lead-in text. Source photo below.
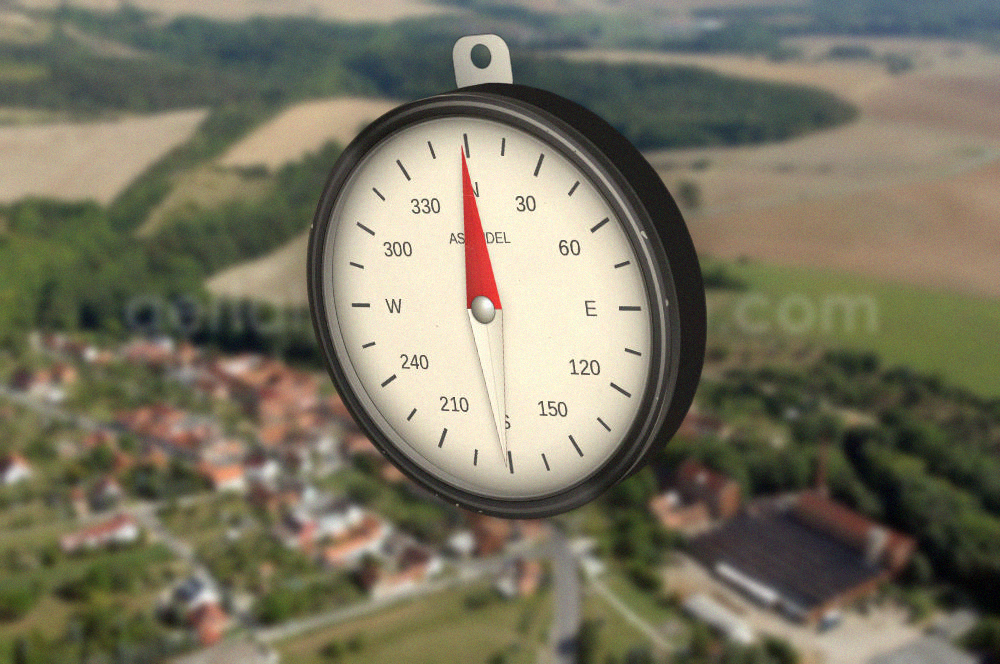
**0** °
